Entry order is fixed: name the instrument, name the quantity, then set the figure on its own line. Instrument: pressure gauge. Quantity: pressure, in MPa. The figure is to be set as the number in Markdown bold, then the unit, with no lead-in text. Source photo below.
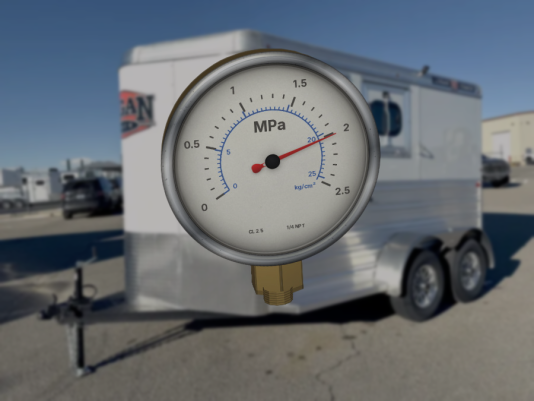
**2** MPa
